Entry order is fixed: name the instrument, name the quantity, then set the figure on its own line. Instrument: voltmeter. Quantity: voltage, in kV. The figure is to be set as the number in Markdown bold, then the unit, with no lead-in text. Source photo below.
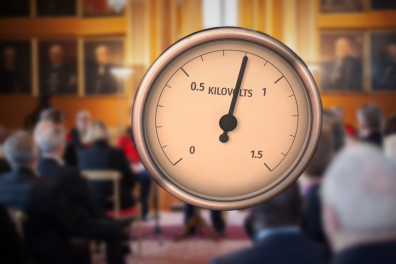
**0.8** kV
